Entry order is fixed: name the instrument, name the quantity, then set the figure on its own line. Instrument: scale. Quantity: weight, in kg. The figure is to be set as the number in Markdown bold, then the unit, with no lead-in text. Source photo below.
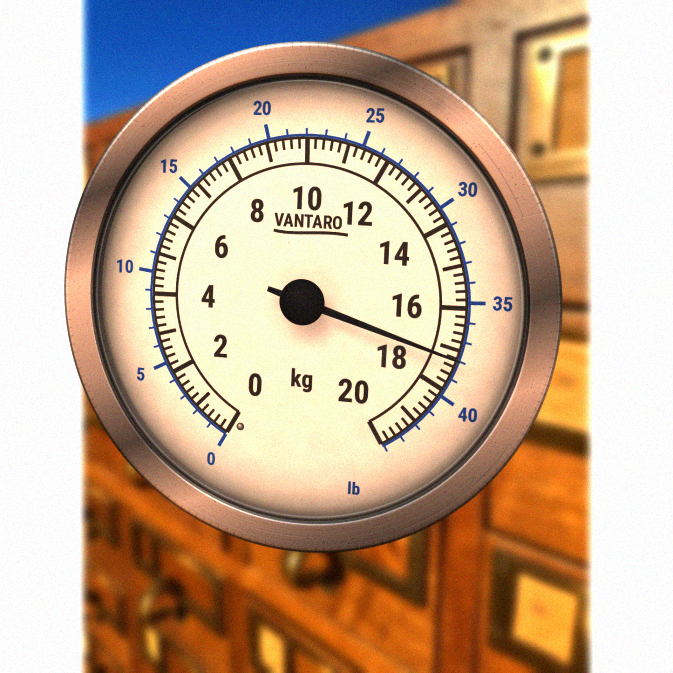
**17.2** kg
